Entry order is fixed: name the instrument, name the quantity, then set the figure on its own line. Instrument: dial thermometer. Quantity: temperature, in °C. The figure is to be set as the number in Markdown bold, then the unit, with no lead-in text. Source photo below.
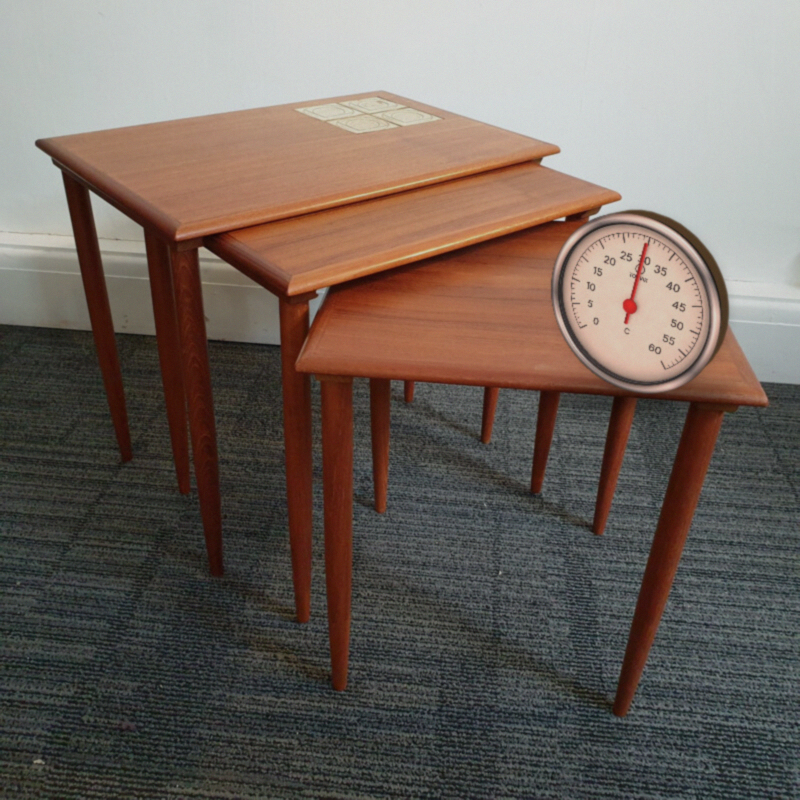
**30** °C
